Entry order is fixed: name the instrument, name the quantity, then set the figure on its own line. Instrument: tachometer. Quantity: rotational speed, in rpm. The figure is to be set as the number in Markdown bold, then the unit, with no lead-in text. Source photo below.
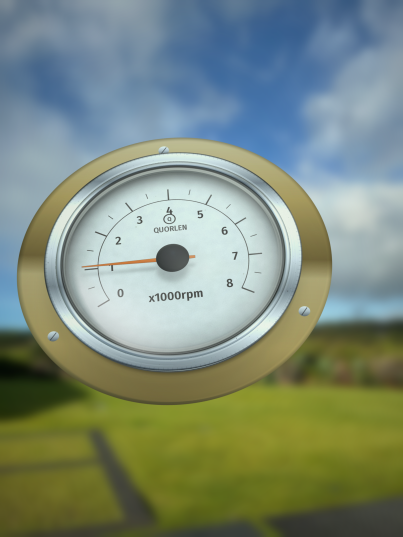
**1000** rpm
